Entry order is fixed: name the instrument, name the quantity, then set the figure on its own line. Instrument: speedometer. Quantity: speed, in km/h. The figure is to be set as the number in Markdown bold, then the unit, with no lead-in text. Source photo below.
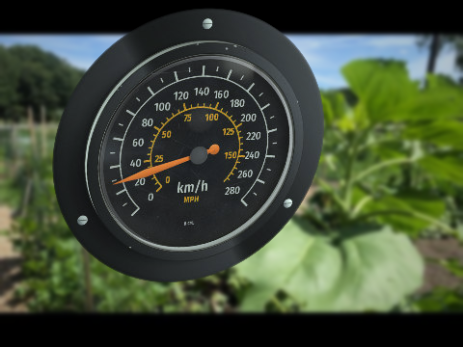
**30** km/h
